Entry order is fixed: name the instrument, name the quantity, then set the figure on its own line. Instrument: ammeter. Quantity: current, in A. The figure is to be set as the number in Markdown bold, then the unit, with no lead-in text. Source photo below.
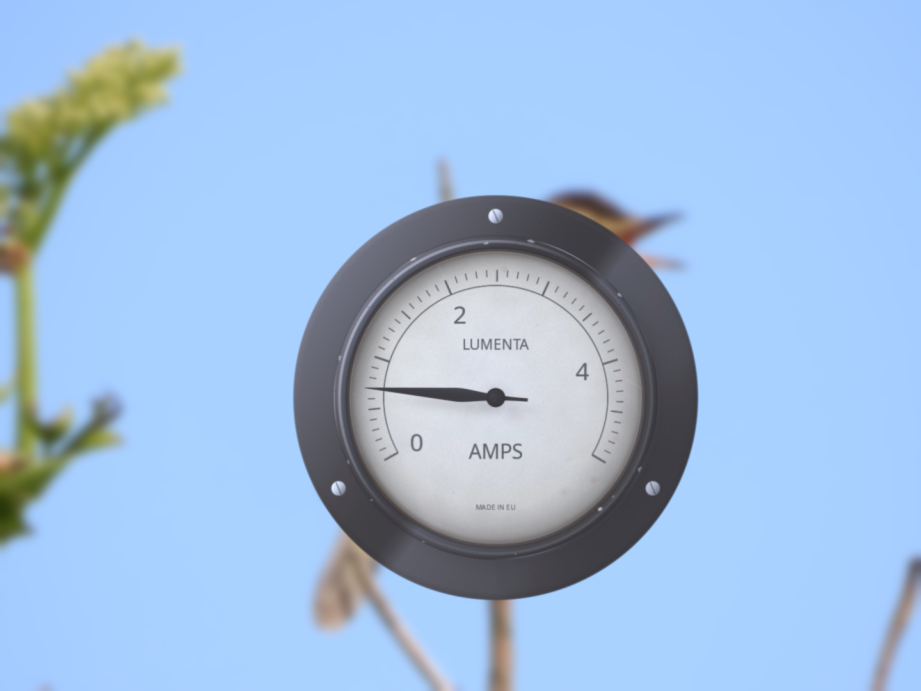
**0.7** A
